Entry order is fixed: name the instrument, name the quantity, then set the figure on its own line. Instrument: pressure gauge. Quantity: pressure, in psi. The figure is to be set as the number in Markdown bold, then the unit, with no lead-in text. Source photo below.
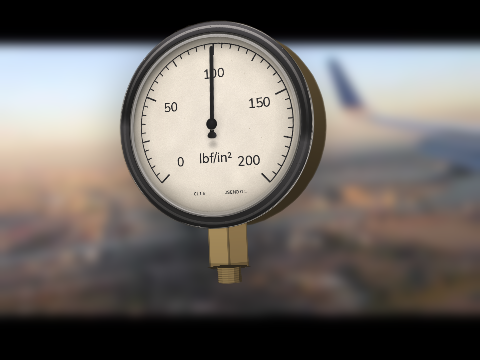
**100** psi
